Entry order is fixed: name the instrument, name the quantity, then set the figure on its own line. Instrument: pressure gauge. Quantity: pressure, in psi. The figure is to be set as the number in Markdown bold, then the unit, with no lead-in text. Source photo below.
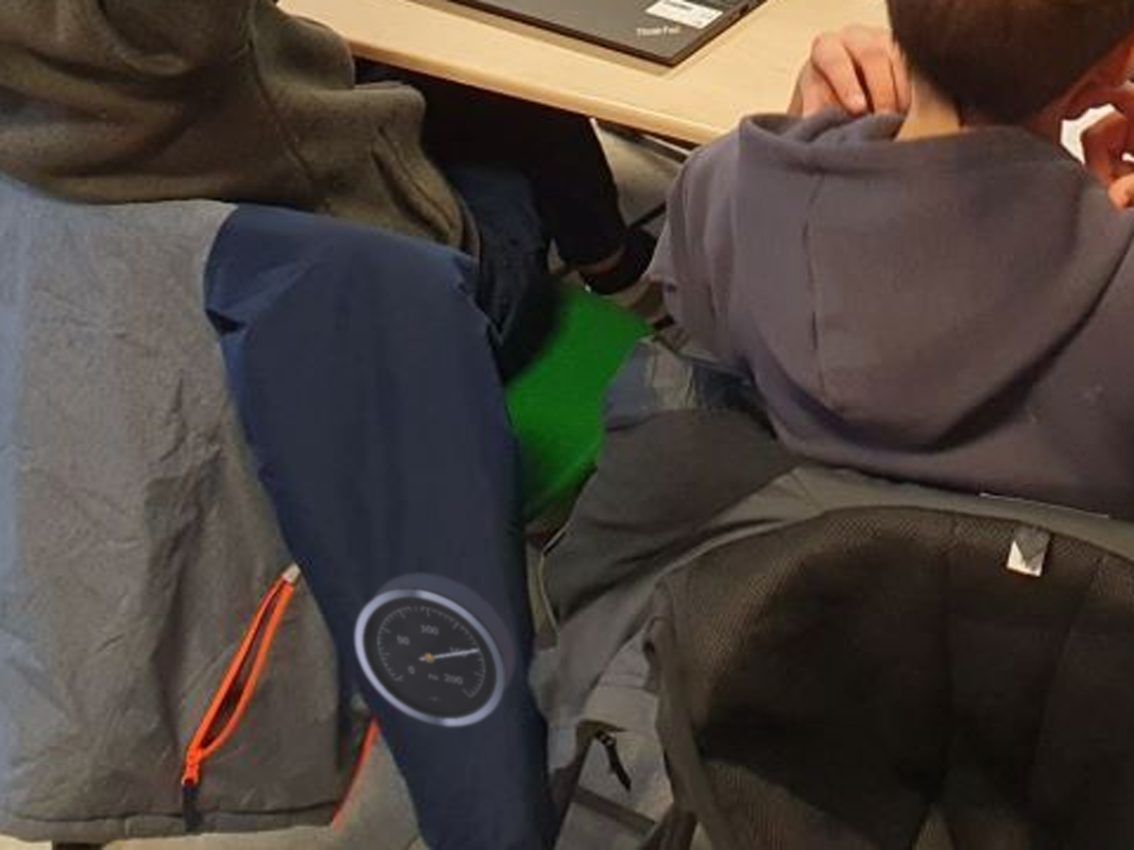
**150** psi
